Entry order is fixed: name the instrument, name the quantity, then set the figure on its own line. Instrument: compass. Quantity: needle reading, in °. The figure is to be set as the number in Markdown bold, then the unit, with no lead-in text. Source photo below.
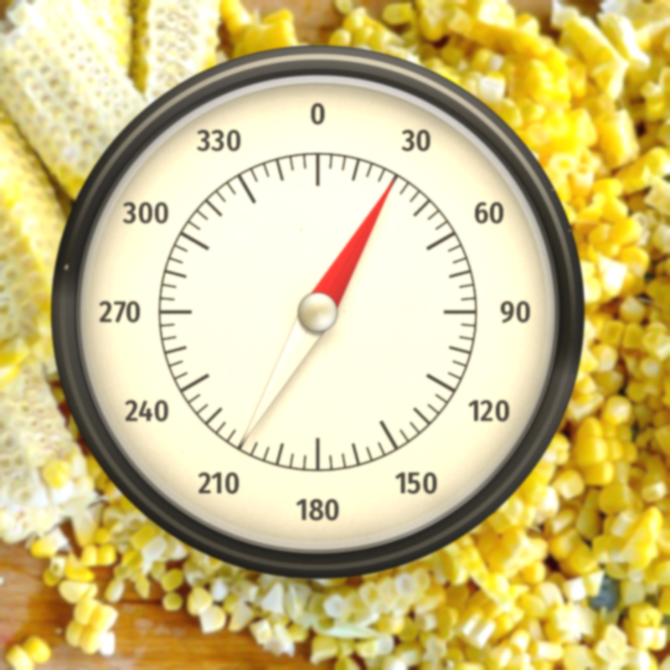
**30** °
